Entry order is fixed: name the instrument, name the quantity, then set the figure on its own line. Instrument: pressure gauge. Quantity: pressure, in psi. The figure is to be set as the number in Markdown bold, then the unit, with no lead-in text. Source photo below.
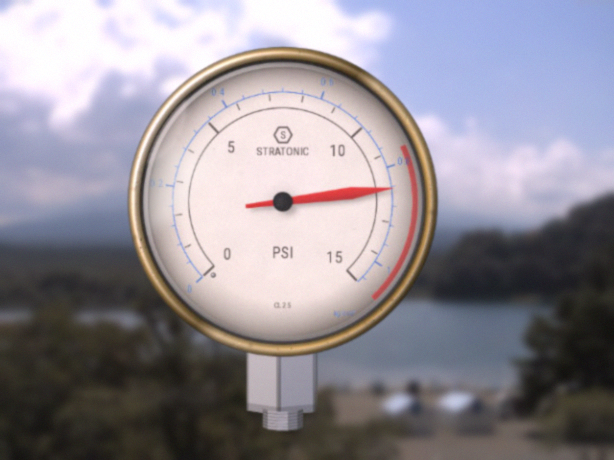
**12** psi
